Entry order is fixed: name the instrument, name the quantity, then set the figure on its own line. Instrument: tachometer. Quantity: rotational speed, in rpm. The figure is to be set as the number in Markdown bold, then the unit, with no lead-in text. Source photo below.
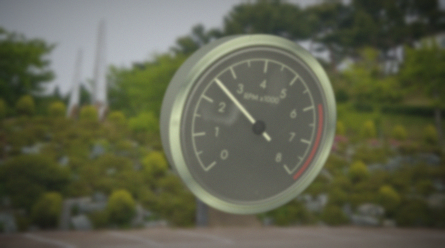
**2500** rpm
